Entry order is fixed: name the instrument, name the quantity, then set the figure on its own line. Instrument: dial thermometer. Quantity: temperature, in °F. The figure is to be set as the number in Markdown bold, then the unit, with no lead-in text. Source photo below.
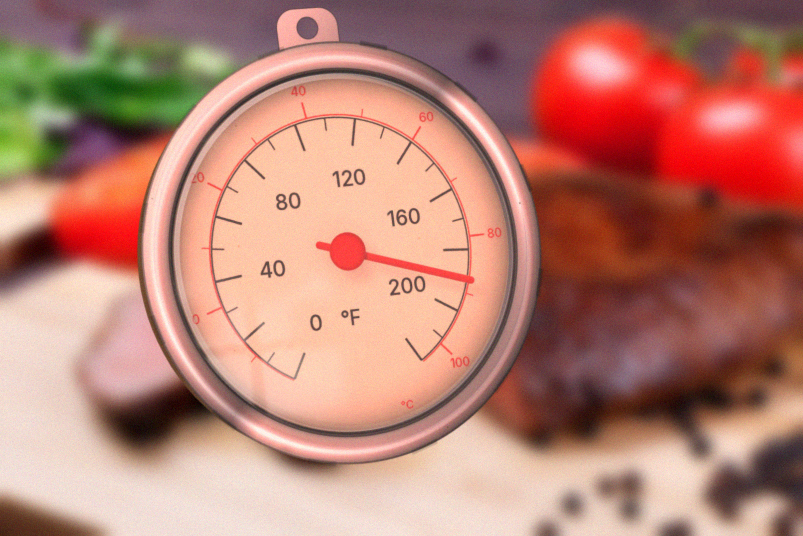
**190** °F
